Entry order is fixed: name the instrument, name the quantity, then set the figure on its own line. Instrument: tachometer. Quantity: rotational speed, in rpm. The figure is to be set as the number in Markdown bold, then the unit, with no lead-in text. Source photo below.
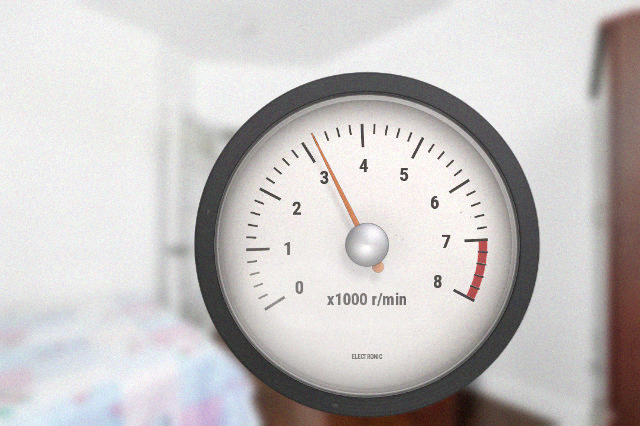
**3200** rpm
